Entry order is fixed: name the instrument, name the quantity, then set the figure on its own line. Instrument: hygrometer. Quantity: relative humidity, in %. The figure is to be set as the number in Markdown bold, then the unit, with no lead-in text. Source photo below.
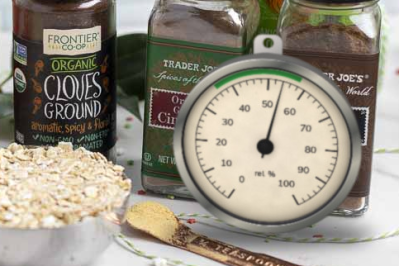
**54** %
